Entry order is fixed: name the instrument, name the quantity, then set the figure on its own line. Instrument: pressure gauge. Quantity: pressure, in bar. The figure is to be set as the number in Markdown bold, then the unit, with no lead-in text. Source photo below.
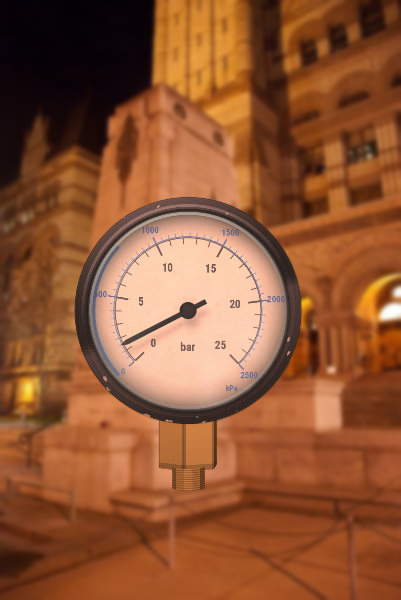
**1.5** bar
